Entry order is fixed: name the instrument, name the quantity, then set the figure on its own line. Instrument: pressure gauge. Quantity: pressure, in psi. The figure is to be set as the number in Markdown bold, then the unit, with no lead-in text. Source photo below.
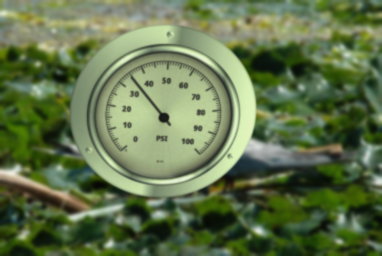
**35** psi
